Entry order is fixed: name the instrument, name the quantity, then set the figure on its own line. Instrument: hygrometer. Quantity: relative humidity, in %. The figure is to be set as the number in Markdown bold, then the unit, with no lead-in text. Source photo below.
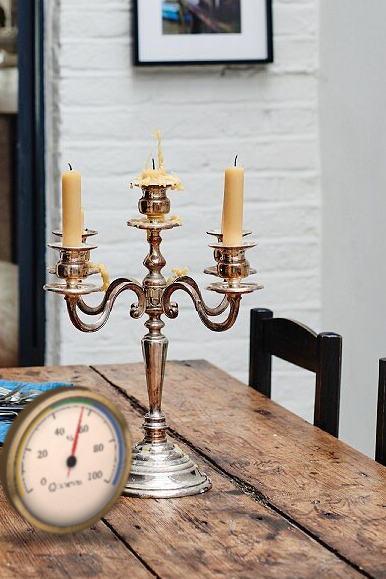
**55** %
